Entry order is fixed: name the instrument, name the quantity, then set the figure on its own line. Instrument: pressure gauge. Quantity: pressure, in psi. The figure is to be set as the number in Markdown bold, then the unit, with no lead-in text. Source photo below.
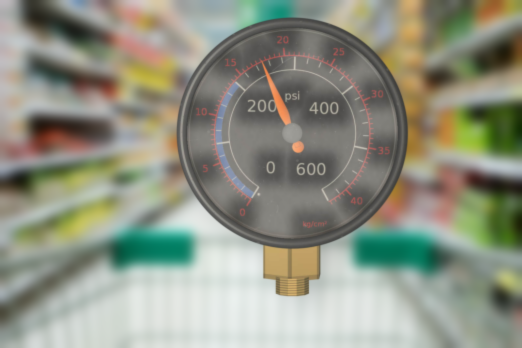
**250** psi
